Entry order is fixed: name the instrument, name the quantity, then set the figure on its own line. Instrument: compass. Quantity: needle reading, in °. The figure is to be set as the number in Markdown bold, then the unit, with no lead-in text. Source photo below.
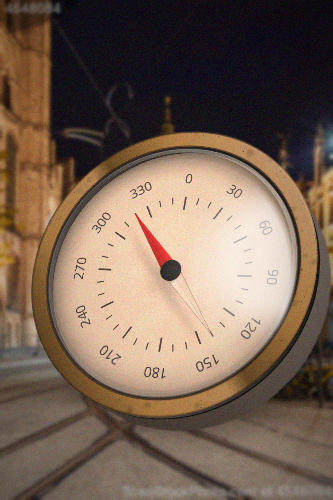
**320** °
